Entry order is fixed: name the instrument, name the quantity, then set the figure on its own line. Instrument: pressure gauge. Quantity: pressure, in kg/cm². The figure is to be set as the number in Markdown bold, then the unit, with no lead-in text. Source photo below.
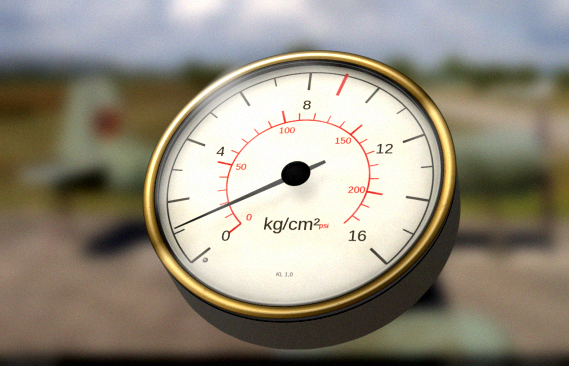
**1** kg/cm²
